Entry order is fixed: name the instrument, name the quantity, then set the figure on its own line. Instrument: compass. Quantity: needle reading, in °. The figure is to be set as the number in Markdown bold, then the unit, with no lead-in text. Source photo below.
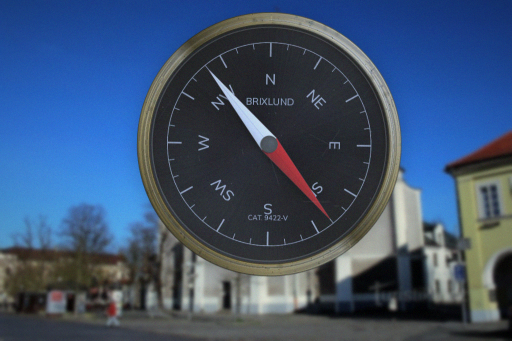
**140** °
